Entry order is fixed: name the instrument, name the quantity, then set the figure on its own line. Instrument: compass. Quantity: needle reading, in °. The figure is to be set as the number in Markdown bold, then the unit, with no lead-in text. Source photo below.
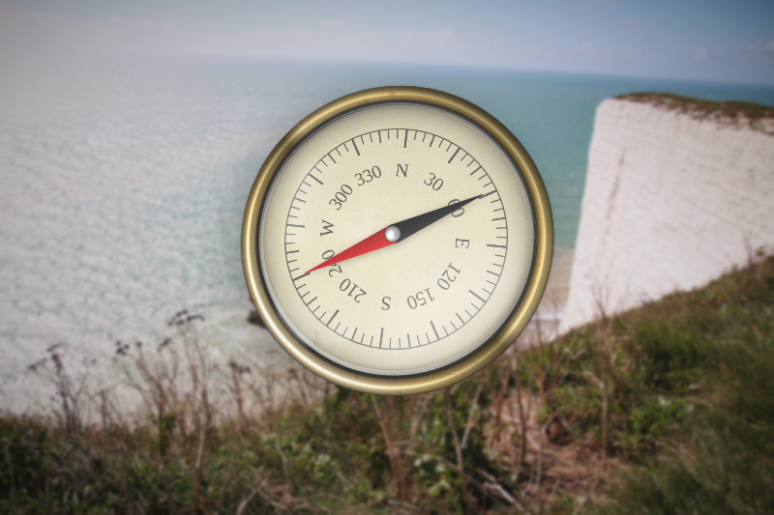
**240** °
